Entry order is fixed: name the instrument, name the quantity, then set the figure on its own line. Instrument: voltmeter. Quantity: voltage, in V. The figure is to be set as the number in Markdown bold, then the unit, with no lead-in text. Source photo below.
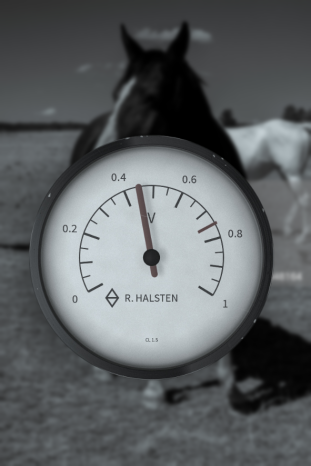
**0.45** V
